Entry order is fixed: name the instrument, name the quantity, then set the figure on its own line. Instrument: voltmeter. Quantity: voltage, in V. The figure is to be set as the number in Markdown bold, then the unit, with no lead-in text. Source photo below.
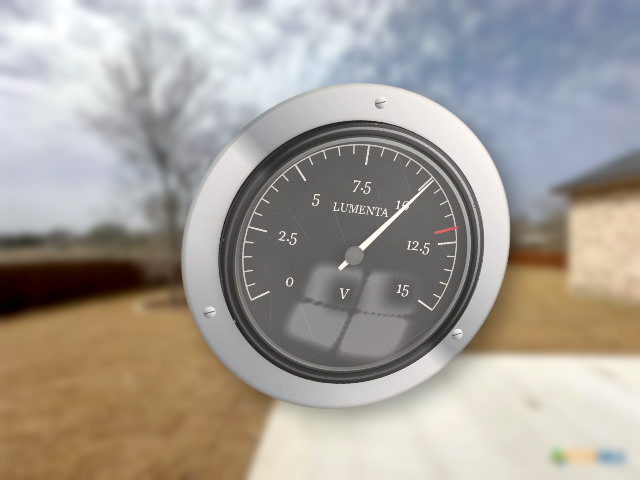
**10** V
